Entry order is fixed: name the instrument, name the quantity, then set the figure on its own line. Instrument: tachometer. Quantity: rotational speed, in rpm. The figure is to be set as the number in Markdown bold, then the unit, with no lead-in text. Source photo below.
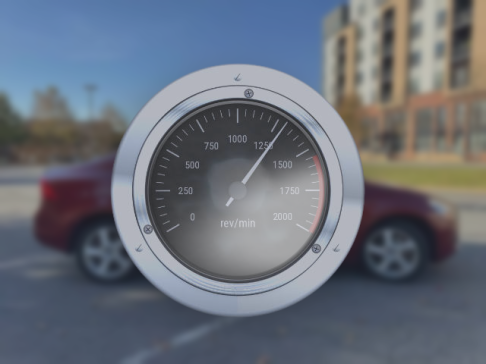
**1300** rpm
